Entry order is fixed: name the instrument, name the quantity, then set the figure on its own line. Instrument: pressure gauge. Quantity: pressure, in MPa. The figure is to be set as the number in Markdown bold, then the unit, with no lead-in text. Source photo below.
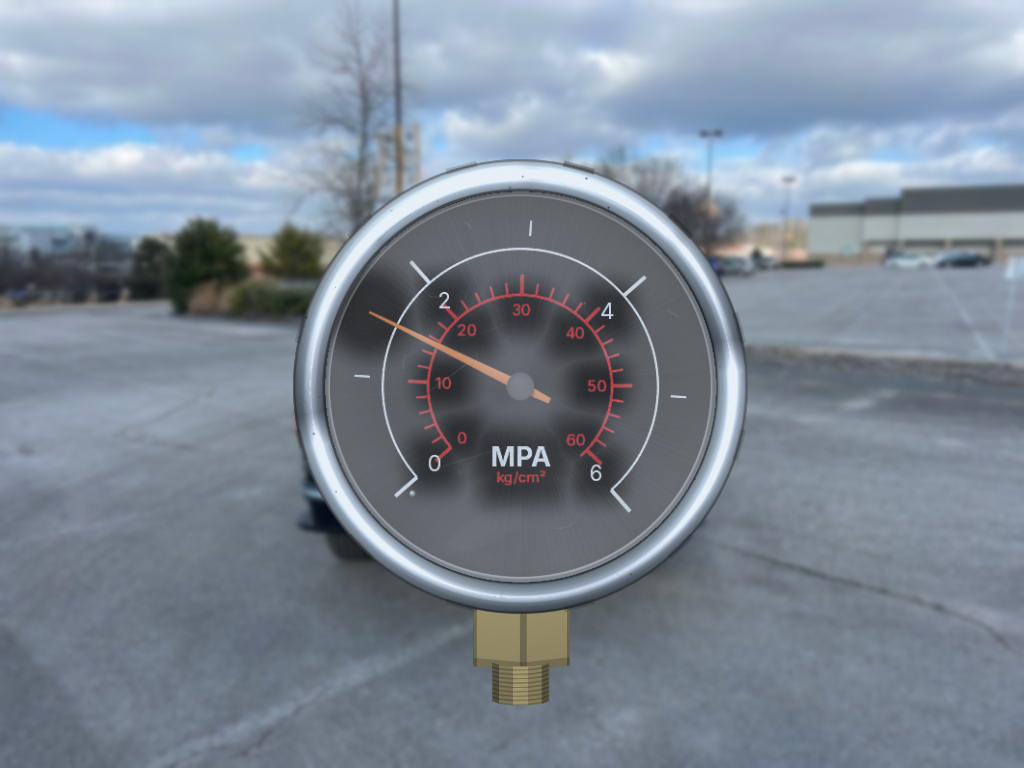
**1.5** MPa
